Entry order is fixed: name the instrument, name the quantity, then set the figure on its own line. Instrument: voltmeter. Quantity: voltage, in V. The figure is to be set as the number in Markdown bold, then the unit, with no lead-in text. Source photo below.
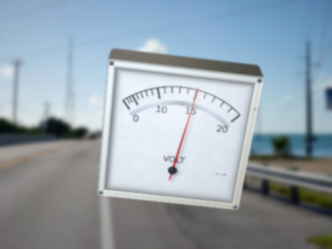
**15** V
